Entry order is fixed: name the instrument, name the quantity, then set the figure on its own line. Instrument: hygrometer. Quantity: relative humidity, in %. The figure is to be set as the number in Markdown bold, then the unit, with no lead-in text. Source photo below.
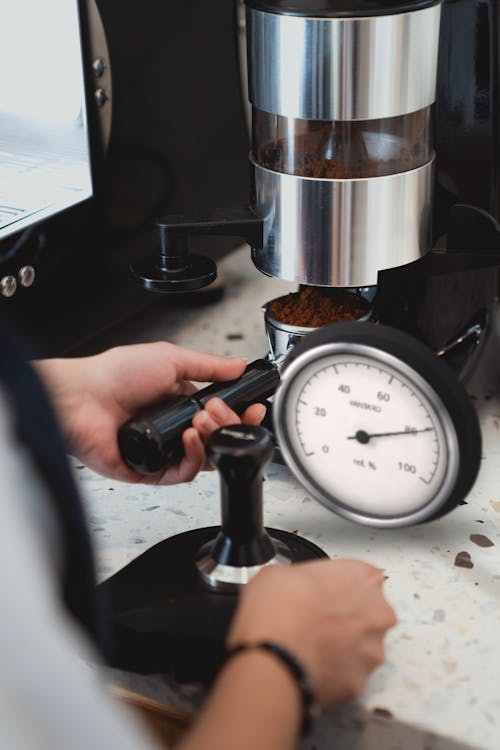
**80** %
